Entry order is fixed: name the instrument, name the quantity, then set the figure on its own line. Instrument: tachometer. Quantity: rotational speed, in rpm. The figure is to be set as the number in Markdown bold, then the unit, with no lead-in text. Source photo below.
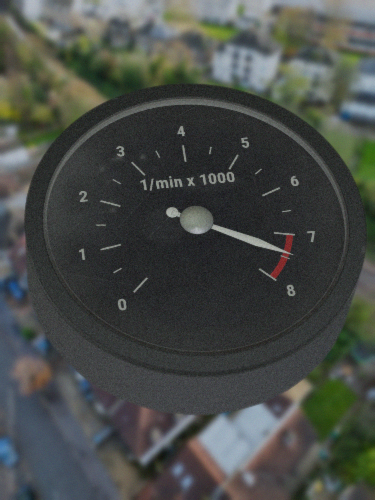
**7500** rpm
